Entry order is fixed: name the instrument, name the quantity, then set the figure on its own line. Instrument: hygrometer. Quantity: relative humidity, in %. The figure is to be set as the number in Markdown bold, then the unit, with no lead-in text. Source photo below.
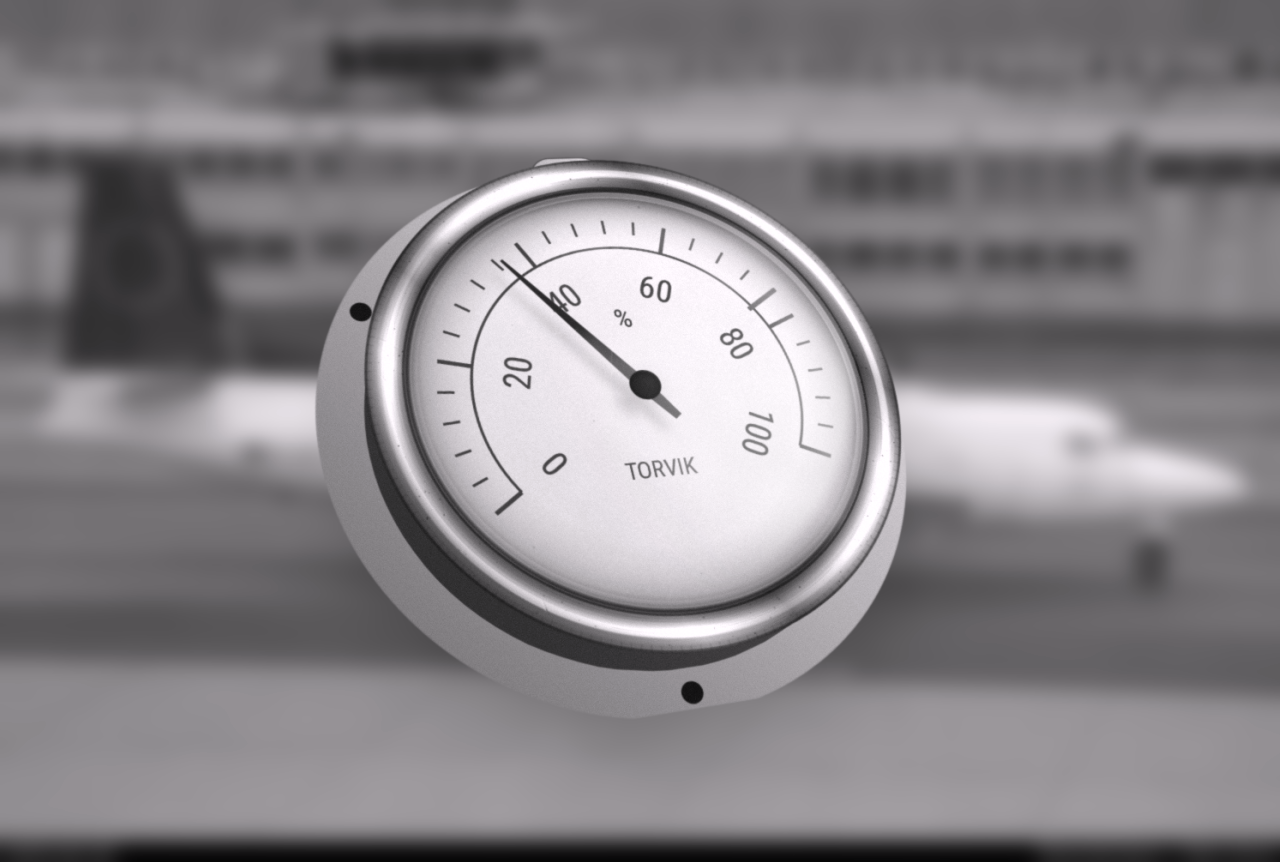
**36** %
